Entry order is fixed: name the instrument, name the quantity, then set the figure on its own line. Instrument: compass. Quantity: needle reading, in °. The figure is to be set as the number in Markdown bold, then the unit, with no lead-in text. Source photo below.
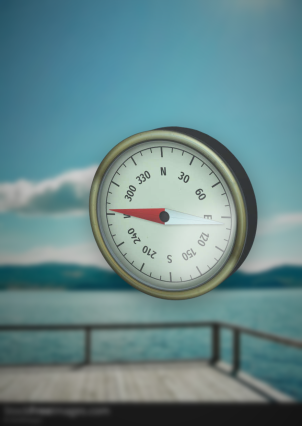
**275** °
